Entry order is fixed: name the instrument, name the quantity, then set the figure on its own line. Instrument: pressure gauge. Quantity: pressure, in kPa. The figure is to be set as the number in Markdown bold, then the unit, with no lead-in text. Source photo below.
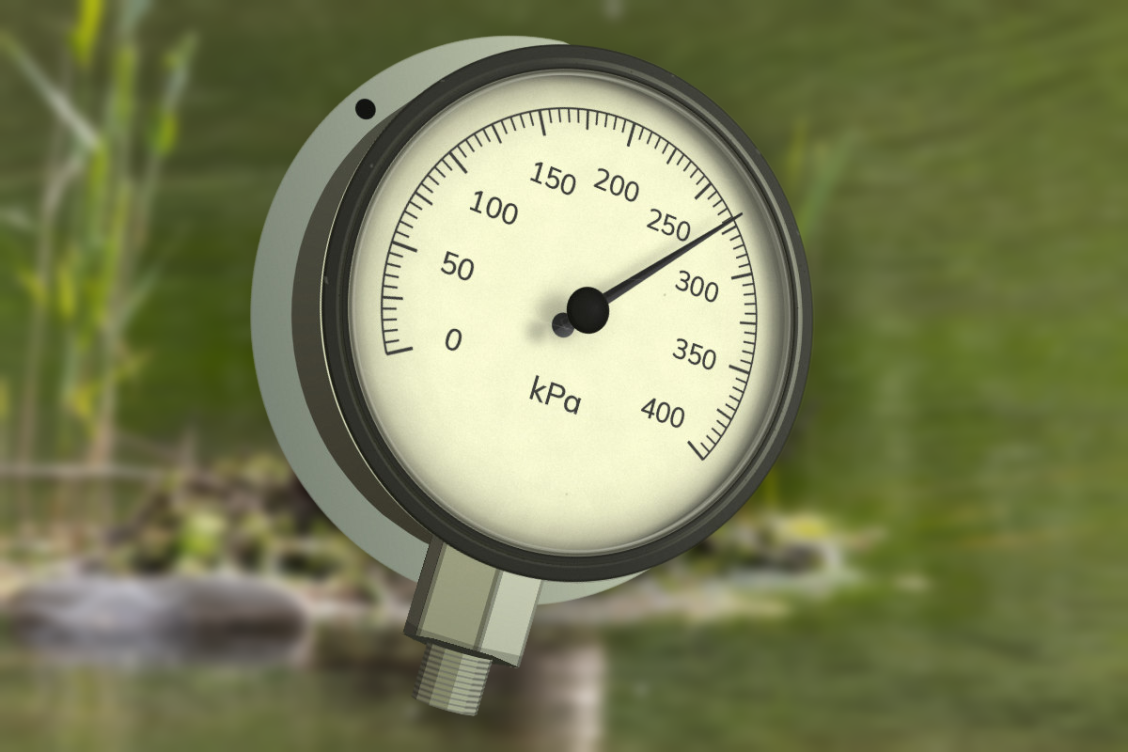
**270** kPa
